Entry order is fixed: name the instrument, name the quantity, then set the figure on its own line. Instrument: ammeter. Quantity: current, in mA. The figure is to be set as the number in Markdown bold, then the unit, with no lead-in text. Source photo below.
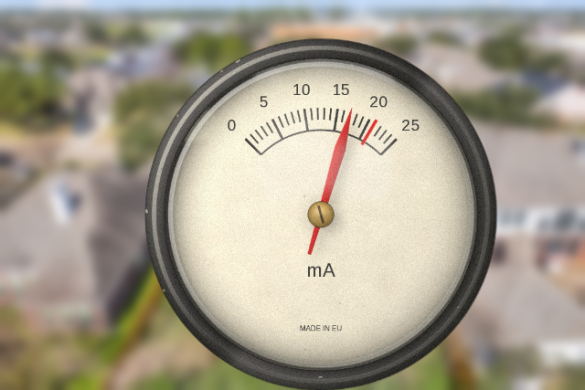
**17** mA
